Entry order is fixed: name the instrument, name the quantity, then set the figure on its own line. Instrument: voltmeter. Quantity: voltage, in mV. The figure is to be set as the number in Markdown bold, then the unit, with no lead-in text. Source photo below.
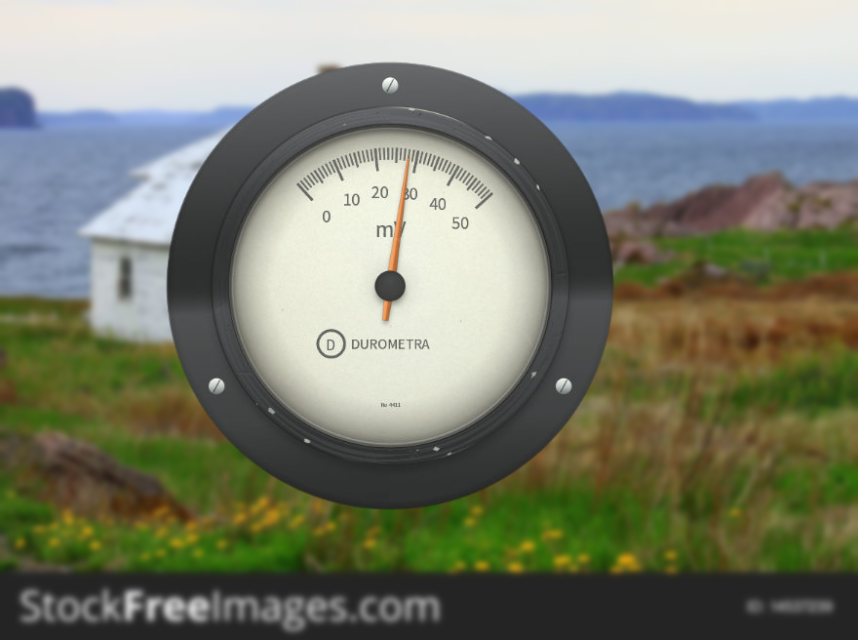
**28** mV
